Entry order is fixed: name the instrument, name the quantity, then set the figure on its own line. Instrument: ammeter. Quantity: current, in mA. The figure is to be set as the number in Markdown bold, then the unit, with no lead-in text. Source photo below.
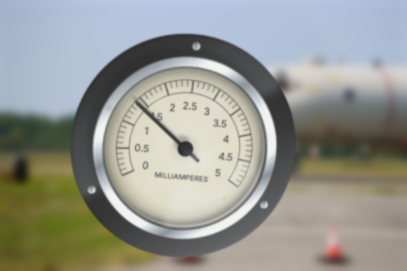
**1.4** mA
